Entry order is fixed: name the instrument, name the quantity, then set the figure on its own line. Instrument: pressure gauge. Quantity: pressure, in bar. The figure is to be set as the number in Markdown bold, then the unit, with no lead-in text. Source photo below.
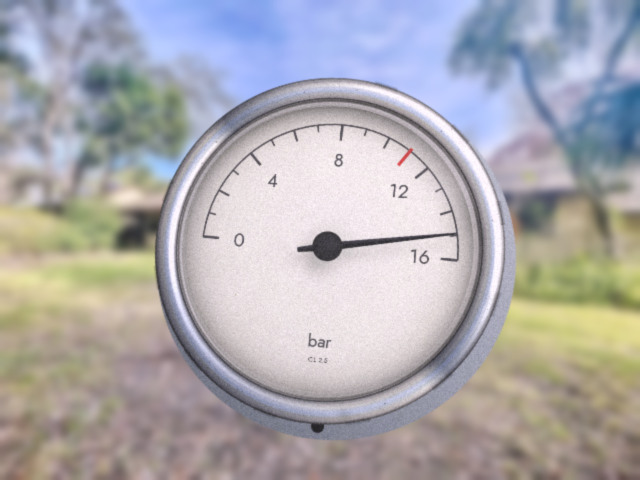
**15** bar
